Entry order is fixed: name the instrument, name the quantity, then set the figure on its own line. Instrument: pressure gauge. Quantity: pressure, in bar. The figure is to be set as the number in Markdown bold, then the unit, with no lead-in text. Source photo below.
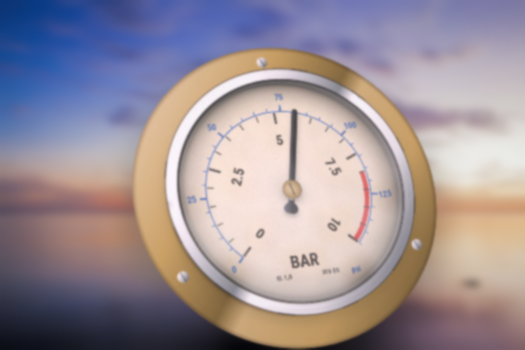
**5.5** bar
